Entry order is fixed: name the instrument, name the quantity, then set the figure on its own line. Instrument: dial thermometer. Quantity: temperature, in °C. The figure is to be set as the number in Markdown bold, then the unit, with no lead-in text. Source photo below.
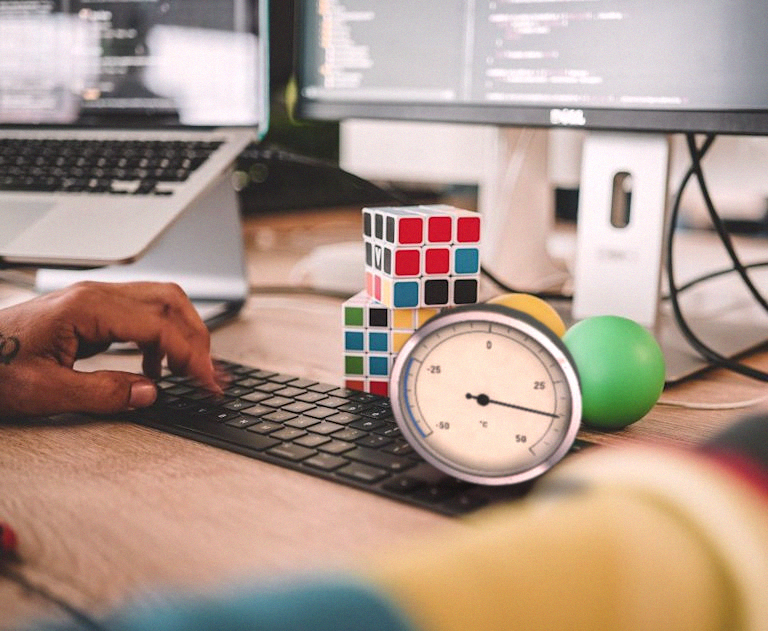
**35** °C
